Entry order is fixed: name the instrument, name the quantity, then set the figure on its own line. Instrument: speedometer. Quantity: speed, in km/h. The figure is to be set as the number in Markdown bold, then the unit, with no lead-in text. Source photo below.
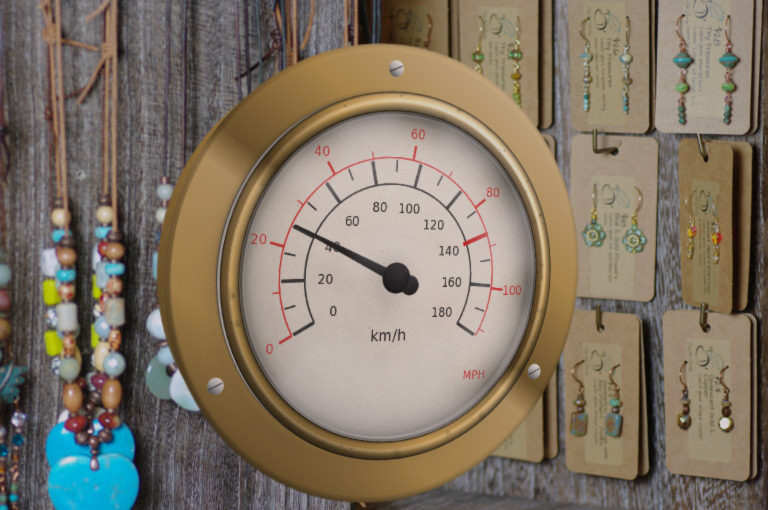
**40** km/h
